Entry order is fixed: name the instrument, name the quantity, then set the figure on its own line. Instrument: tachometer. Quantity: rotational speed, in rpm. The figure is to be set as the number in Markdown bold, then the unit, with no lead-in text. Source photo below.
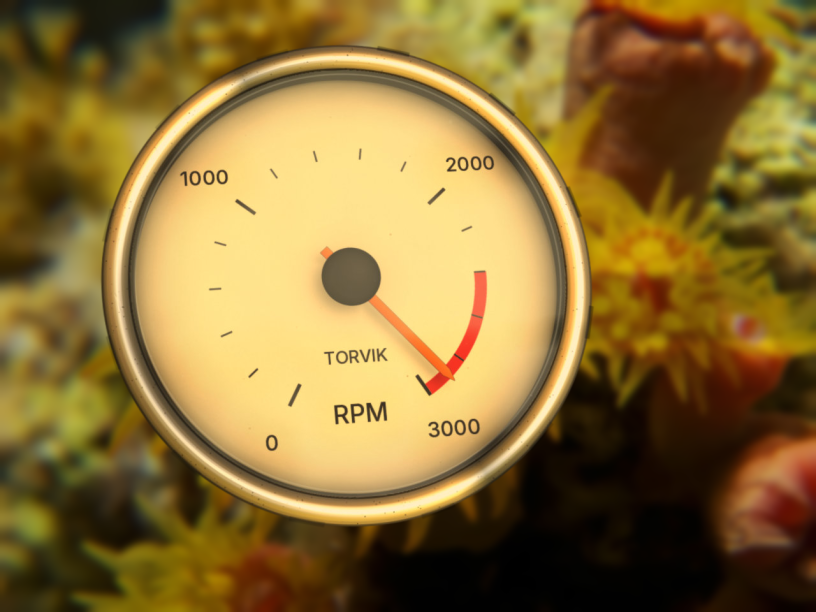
**2900** rpm
